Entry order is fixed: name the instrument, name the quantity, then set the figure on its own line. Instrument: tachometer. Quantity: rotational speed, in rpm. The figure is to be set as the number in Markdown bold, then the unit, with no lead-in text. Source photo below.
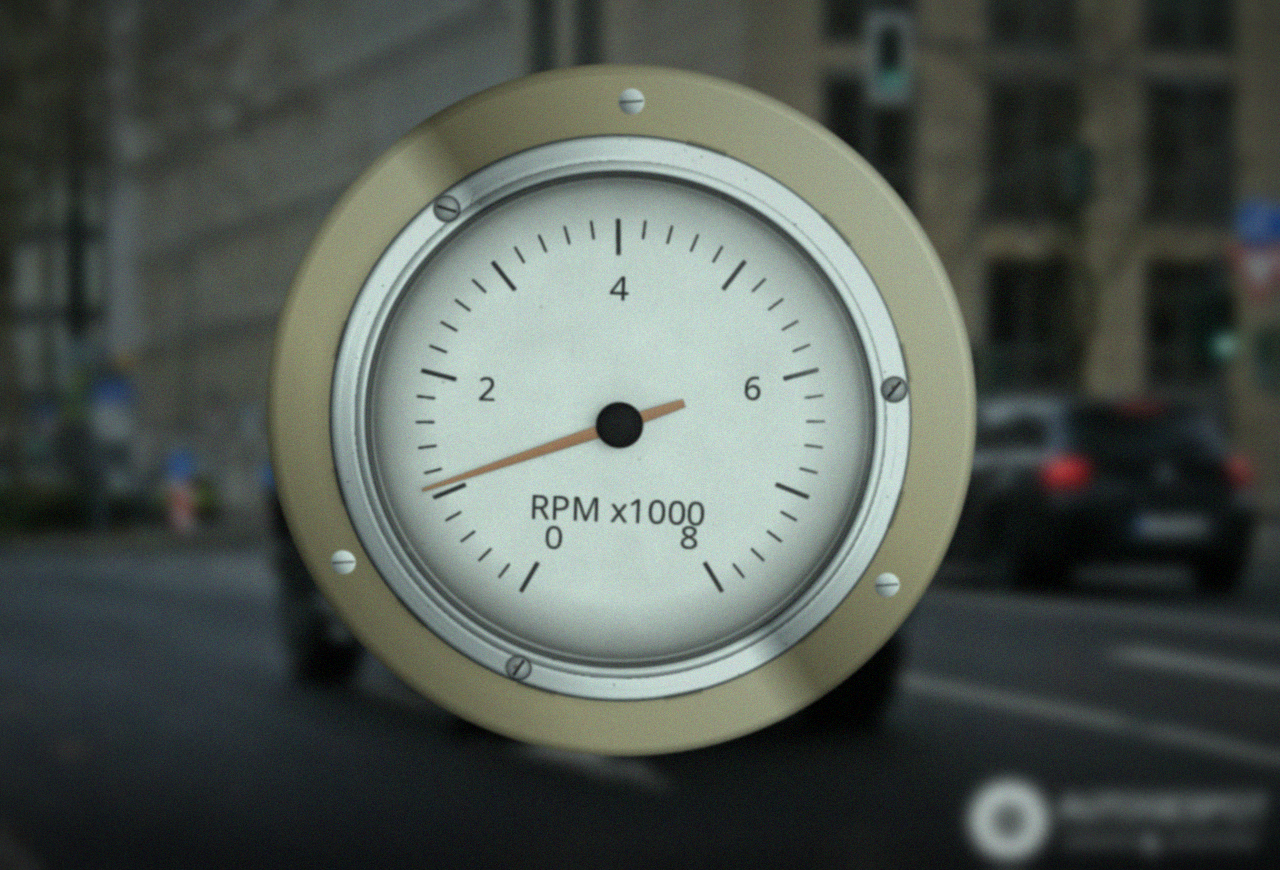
**1100** rpm
